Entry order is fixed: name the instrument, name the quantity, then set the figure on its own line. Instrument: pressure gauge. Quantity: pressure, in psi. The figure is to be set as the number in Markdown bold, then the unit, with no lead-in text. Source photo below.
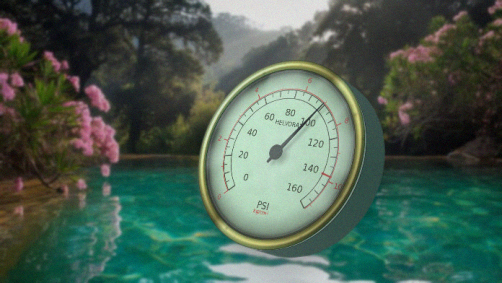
**100** psi
